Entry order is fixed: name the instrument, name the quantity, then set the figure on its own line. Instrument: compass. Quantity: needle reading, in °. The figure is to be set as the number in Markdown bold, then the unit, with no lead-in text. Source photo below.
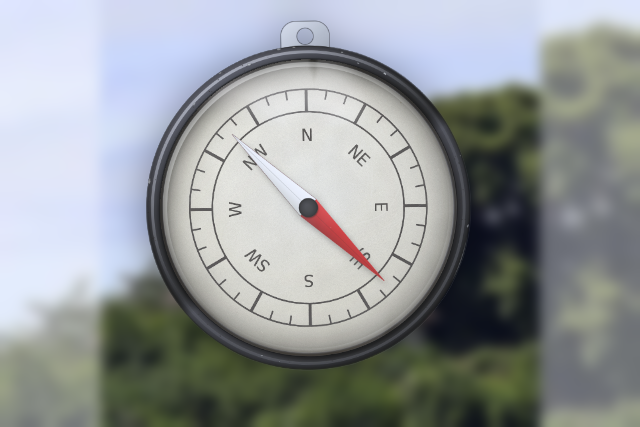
**135** °
